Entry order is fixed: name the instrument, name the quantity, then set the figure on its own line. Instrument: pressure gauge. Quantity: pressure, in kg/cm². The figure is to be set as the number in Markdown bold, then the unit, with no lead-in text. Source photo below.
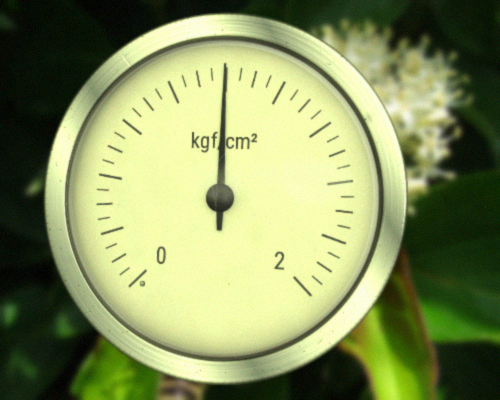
**1** kg/cm²
